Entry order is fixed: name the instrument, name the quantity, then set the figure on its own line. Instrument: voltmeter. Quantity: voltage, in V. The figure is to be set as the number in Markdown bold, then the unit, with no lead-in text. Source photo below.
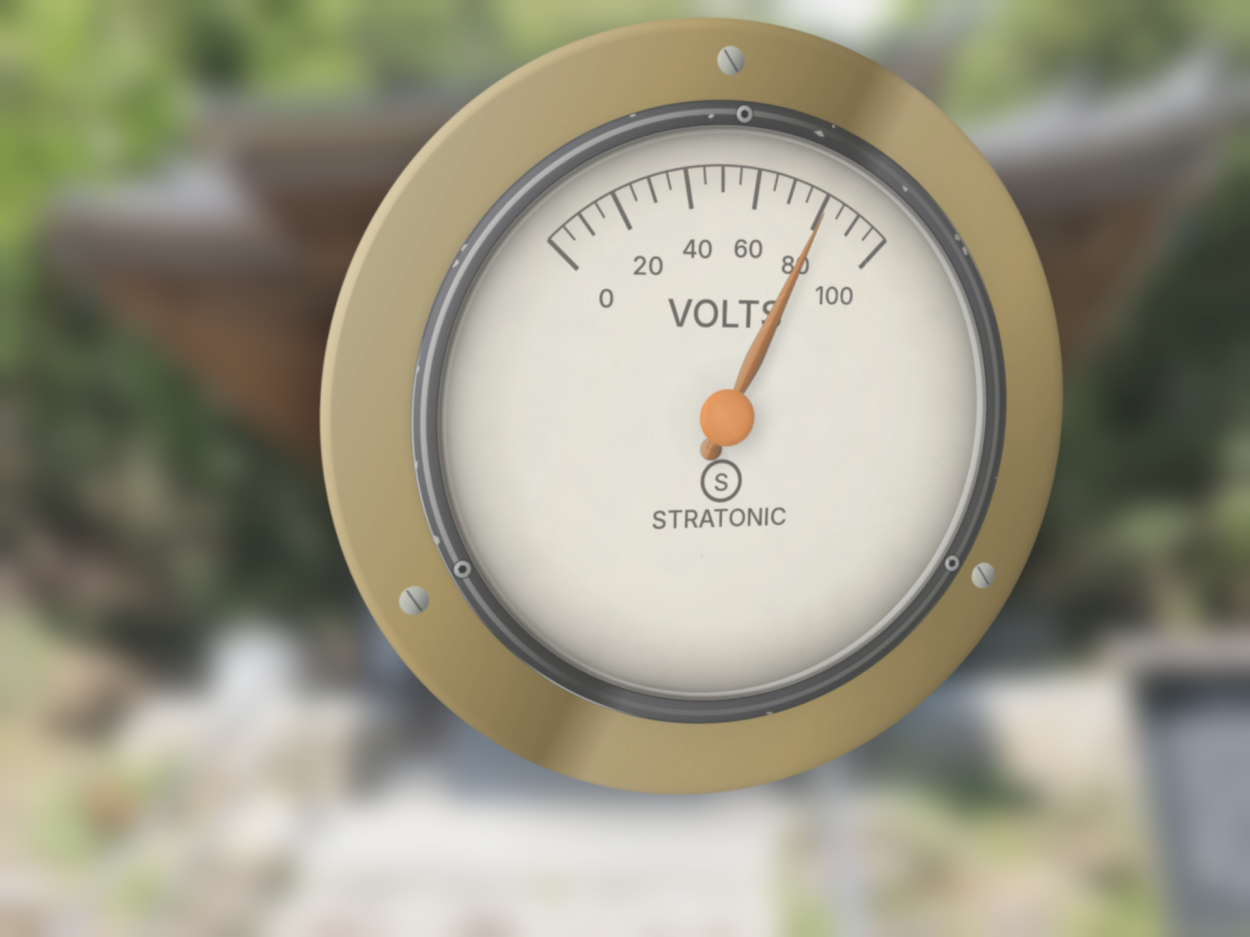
**80** V
